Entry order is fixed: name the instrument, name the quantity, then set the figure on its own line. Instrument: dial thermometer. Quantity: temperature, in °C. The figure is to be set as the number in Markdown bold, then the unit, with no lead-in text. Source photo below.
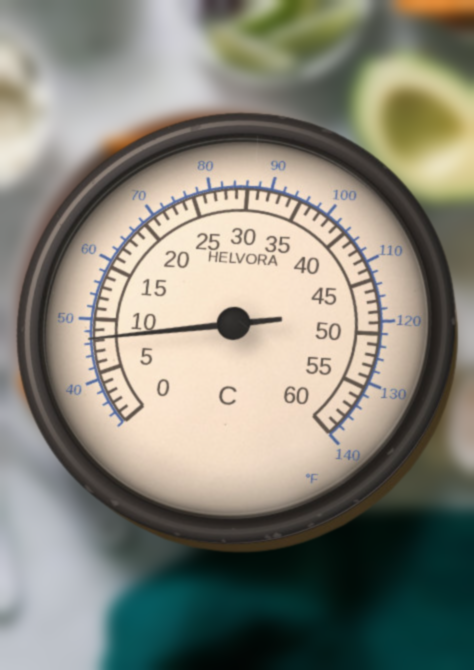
**8** °C
